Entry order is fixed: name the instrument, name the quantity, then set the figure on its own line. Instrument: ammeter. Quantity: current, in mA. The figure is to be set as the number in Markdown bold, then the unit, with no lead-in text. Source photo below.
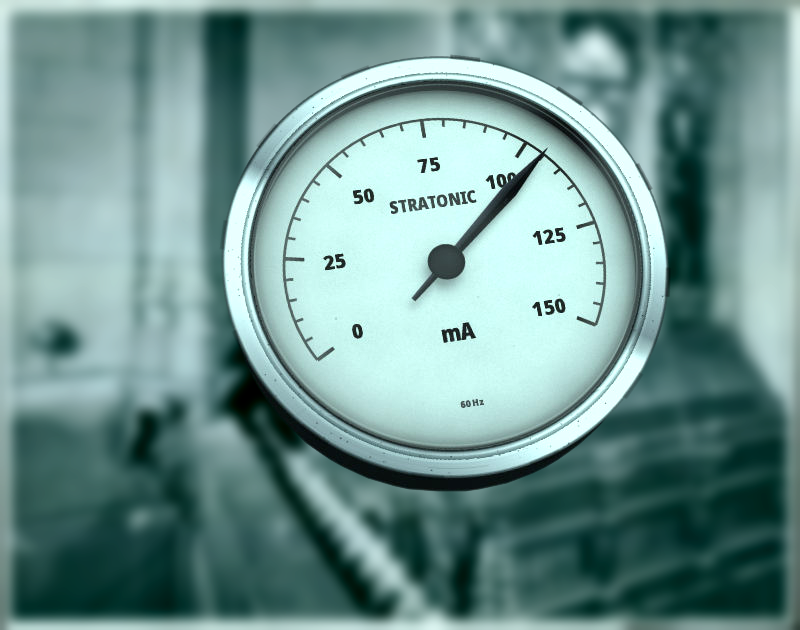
**105** mA
